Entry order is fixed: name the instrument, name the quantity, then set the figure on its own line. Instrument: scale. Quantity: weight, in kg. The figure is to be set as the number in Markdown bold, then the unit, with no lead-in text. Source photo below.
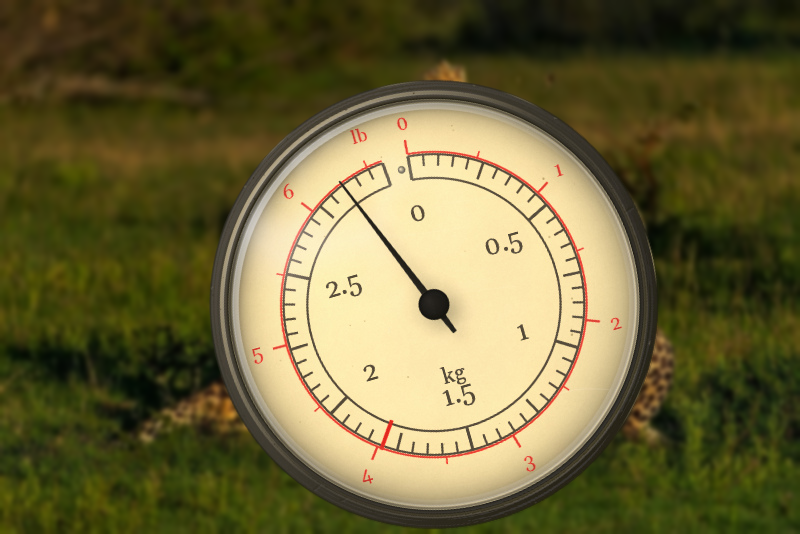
**2.85** kg
